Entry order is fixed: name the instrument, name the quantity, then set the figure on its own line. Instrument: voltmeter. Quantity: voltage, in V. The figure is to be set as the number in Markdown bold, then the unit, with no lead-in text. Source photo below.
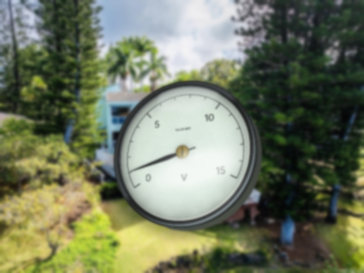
**1** V
